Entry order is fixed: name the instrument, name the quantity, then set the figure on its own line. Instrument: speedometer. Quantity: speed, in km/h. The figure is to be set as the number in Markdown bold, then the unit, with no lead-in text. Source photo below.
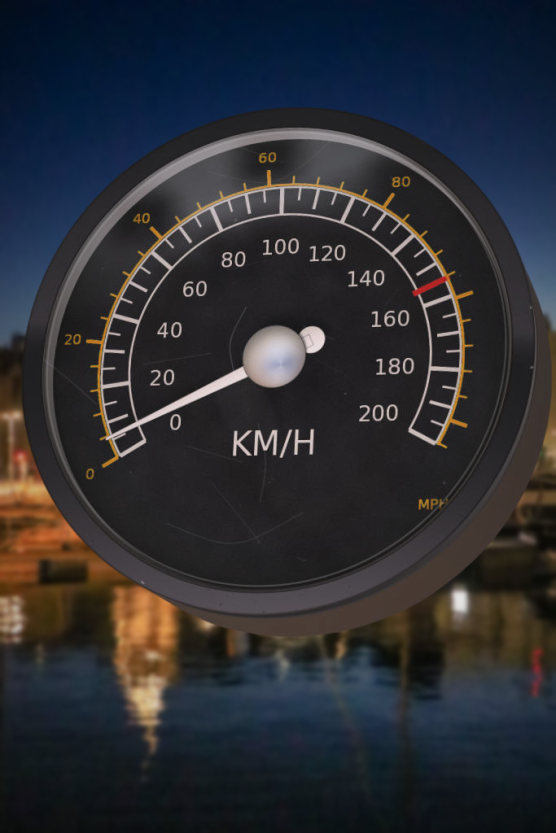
**5** km/h
